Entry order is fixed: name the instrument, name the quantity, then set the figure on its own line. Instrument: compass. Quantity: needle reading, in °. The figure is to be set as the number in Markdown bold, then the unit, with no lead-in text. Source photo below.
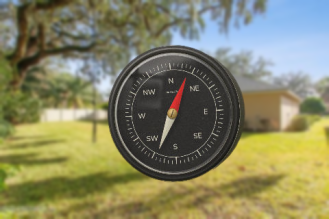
**25** °
